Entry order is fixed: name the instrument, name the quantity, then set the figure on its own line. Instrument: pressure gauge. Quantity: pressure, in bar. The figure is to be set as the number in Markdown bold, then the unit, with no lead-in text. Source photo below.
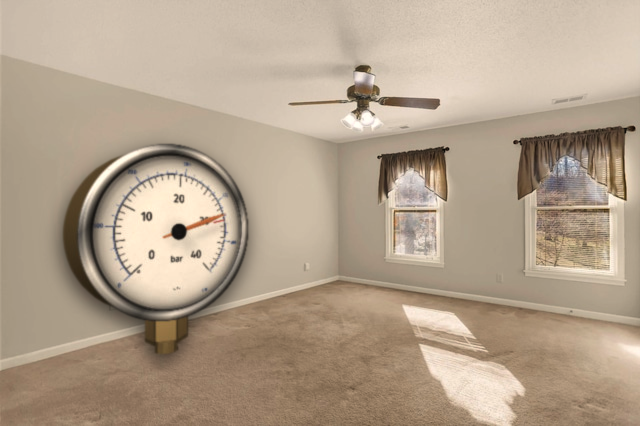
**30** bar
